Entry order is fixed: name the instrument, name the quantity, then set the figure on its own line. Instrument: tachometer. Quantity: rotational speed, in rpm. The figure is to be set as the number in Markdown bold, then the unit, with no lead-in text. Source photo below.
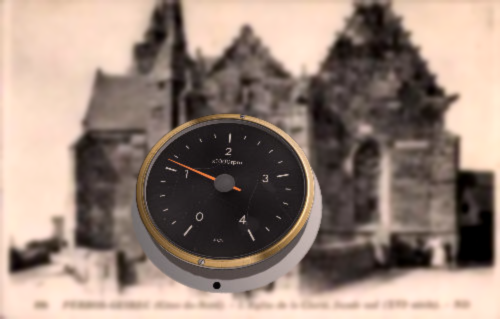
**1100** rpm
